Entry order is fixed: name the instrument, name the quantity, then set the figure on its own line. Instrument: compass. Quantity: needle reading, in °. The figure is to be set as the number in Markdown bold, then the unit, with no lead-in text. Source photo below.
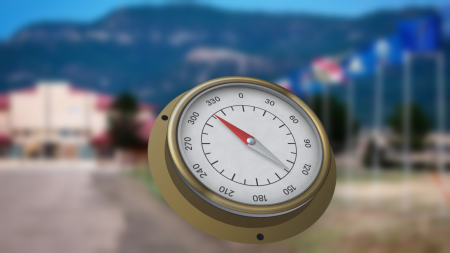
**315** °
